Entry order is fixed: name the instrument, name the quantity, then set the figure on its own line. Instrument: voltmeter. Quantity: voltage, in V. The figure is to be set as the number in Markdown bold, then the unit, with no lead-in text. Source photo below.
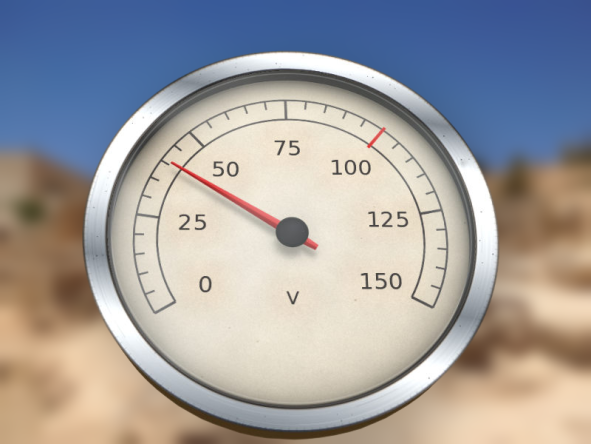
**40** V
